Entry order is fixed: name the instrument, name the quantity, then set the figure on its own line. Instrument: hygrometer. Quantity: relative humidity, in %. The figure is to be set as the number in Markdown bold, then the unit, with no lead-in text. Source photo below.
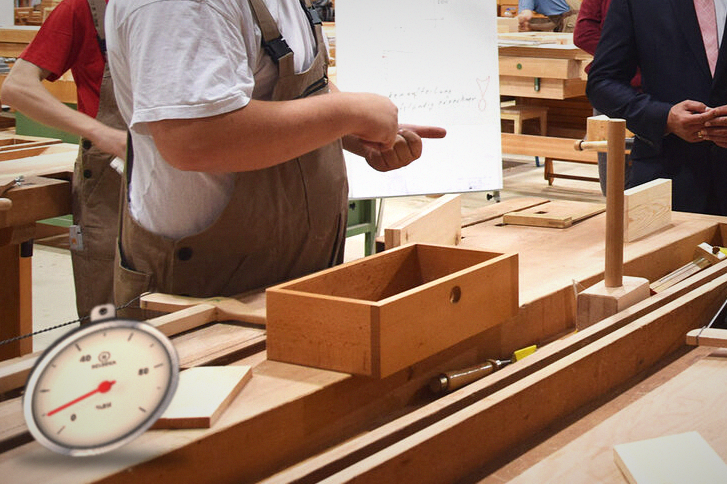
**10** %
